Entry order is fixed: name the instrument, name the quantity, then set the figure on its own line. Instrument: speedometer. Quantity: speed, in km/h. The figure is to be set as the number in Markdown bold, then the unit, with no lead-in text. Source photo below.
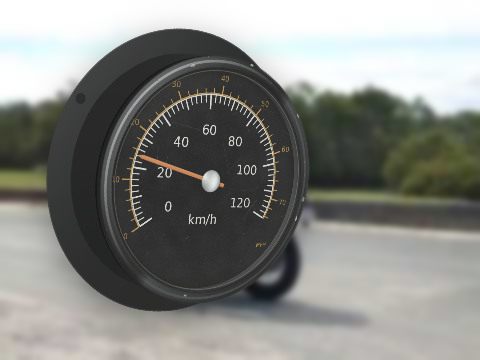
**24** km/h
